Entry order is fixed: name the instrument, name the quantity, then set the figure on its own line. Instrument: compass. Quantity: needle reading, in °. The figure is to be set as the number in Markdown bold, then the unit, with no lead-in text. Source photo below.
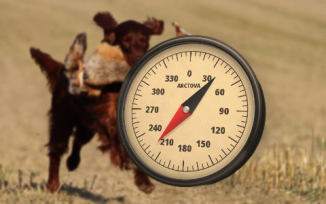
**220** °
